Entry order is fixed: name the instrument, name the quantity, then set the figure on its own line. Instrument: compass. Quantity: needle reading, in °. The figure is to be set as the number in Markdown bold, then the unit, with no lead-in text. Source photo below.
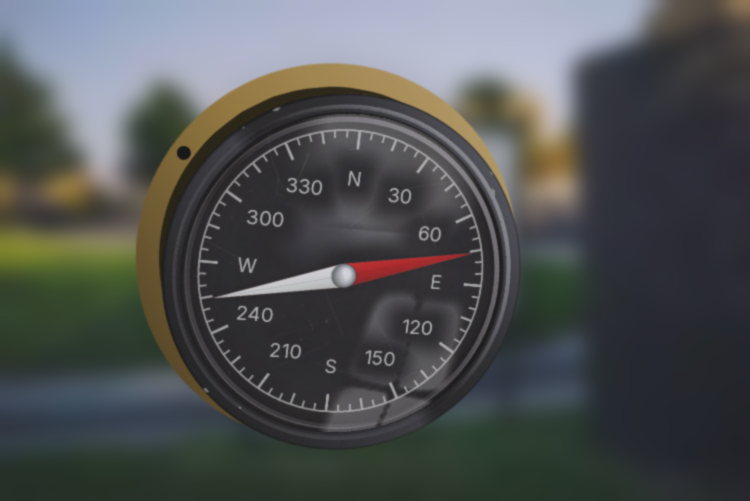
**75** °
